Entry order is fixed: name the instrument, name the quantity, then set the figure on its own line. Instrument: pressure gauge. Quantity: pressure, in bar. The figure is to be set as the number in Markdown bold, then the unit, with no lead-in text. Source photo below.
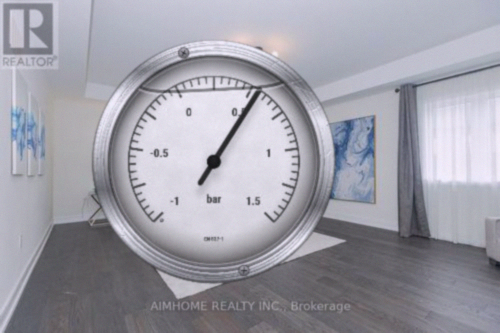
**0.55** bar
